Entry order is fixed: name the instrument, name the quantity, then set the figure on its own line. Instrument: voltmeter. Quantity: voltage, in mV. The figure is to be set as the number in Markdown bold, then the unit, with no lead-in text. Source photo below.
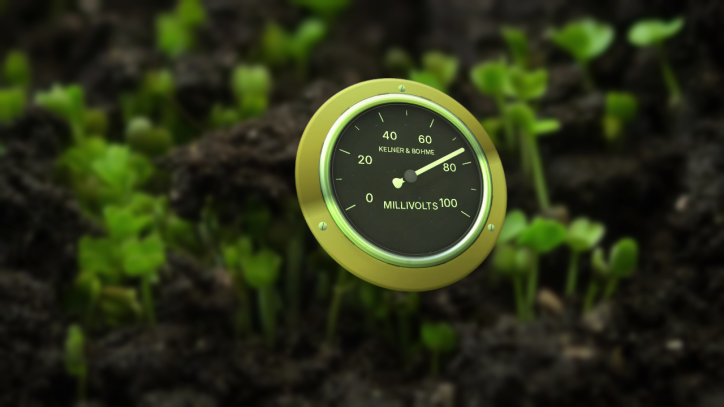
**75** mV
